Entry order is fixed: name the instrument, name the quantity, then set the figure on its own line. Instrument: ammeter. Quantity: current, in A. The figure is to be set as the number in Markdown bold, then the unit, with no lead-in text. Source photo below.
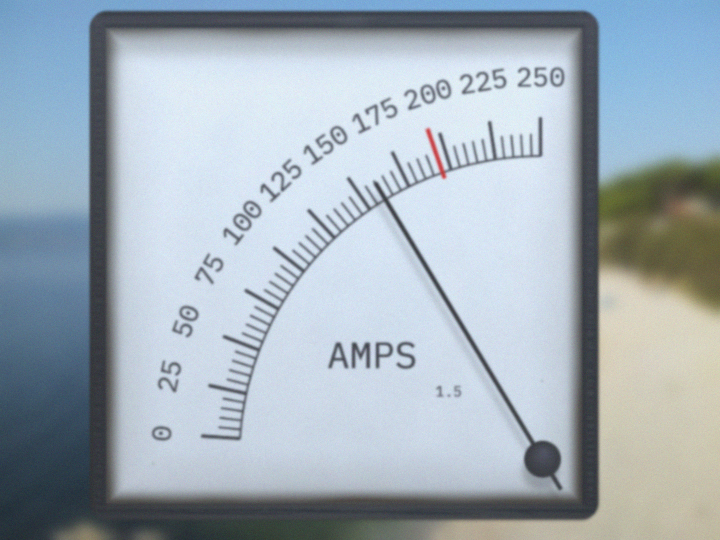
**160** A
